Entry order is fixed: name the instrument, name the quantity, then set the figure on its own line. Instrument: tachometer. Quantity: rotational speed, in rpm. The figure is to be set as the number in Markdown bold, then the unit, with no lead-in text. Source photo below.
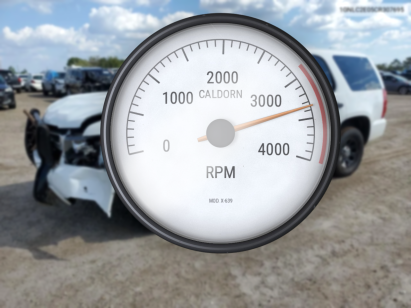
**3350** rpm
